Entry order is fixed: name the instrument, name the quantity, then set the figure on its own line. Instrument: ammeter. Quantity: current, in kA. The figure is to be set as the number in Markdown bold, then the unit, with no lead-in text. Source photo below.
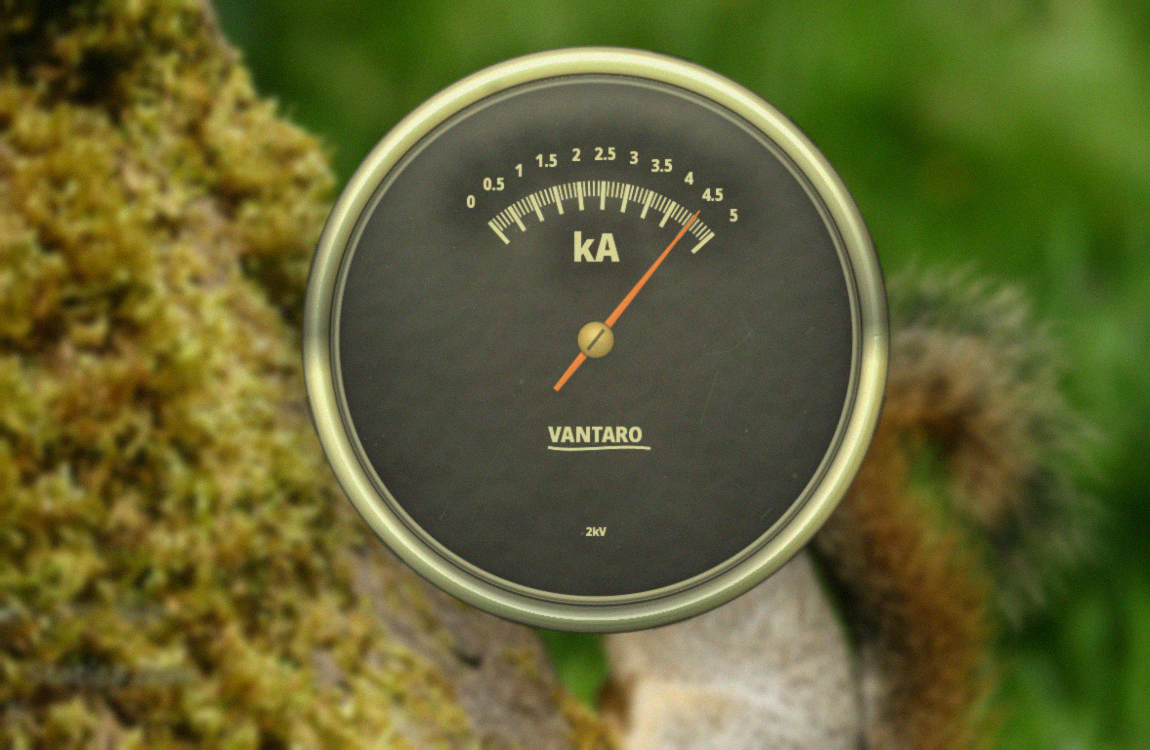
**4.5** kA
